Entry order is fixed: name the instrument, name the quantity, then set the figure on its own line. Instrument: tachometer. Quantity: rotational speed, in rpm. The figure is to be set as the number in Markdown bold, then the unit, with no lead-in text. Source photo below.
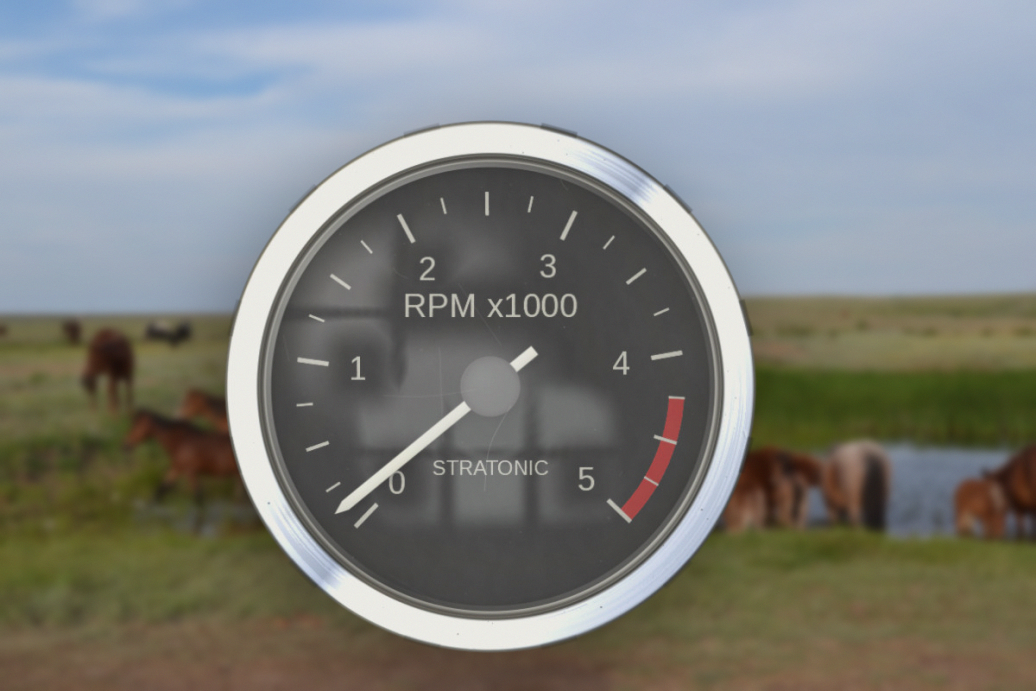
**125** rpm
